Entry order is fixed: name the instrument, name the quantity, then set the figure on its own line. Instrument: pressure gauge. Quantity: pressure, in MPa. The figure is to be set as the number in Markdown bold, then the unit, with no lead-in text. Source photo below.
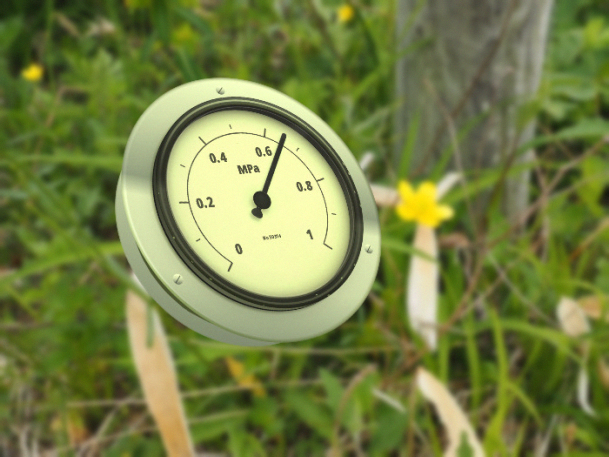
**0.65** MPa
